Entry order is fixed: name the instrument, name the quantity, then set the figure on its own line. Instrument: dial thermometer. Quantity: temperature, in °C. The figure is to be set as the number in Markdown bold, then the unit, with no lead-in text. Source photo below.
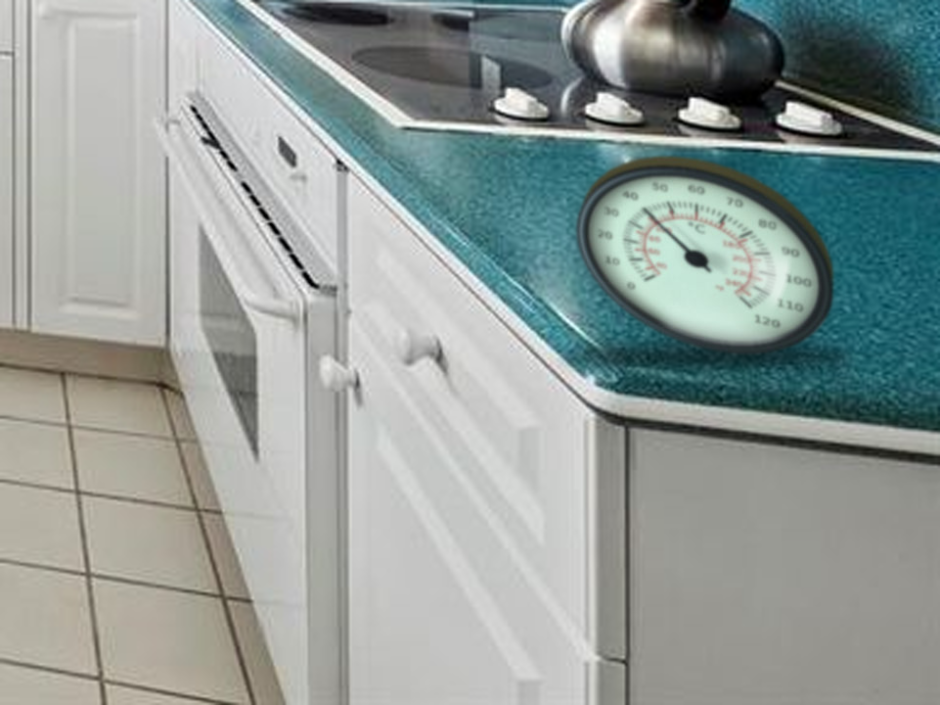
**40** °C
